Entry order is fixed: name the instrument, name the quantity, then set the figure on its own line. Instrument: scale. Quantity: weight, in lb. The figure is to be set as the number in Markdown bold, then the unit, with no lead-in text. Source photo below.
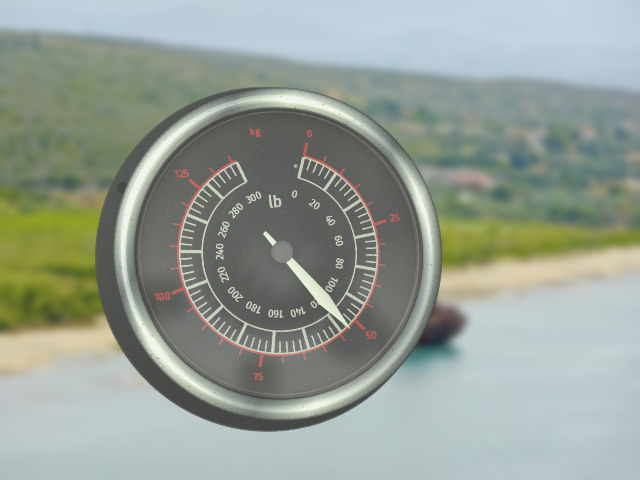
**116** lb
